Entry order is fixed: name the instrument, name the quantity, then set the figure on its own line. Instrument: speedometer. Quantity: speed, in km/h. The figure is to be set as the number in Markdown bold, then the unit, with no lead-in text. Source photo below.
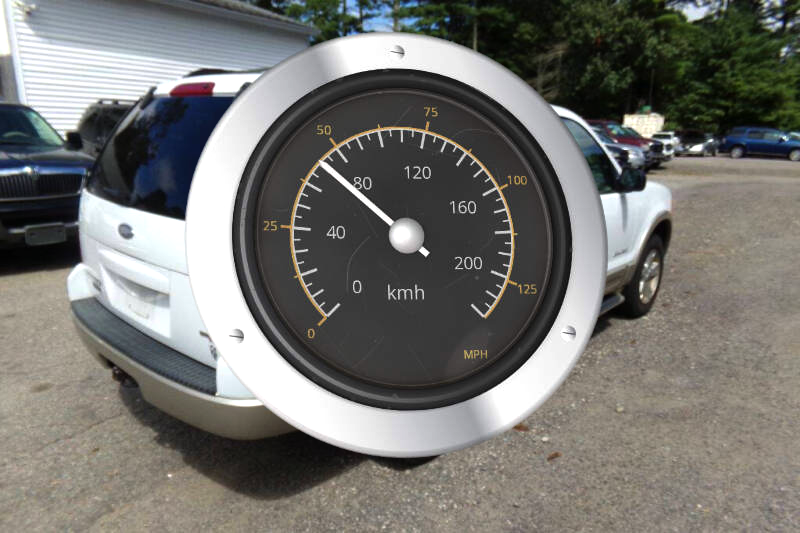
**70** km/h
